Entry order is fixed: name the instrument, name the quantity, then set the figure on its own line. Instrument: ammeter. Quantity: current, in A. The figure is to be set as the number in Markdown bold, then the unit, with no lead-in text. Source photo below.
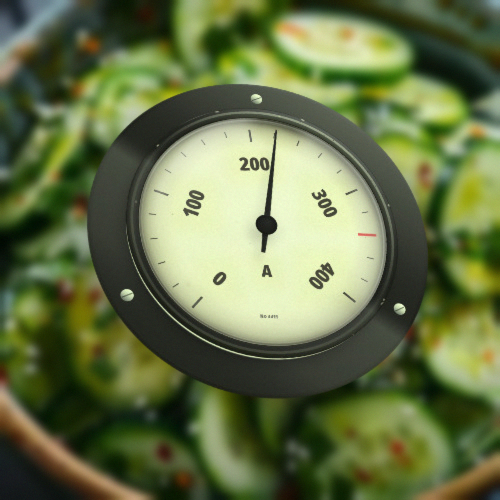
**220** A
